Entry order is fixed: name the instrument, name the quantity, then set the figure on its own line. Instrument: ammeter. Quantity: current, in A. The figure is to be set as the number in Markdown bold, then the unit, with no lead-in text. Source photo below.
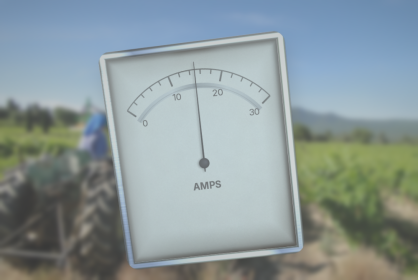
**15** A
